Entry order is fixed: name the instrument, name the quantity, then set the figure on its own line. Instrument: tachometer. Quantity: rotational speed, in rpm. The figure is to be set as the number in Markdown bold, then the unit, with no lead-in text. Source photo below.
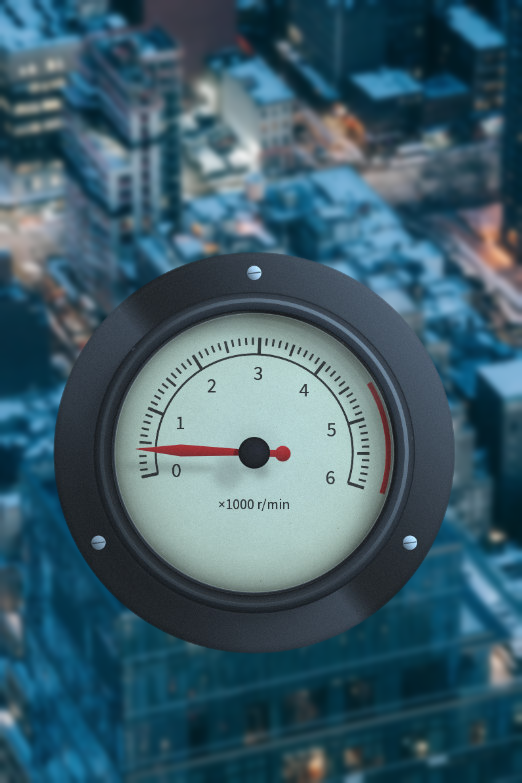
**400** rpm
